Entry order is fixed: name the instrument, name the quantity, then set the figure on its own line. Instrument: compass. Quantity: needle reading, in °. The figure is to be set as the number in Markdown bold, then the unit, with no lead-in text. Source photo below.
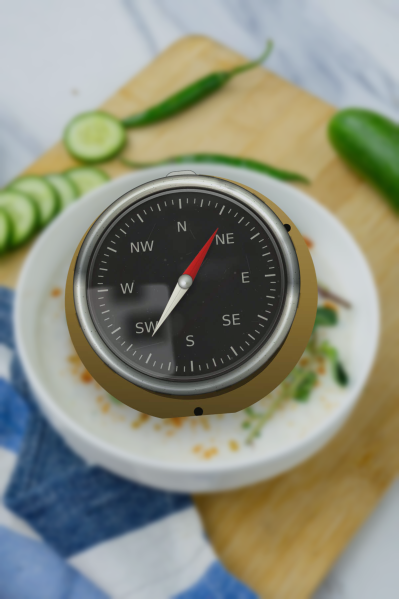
**35** °
